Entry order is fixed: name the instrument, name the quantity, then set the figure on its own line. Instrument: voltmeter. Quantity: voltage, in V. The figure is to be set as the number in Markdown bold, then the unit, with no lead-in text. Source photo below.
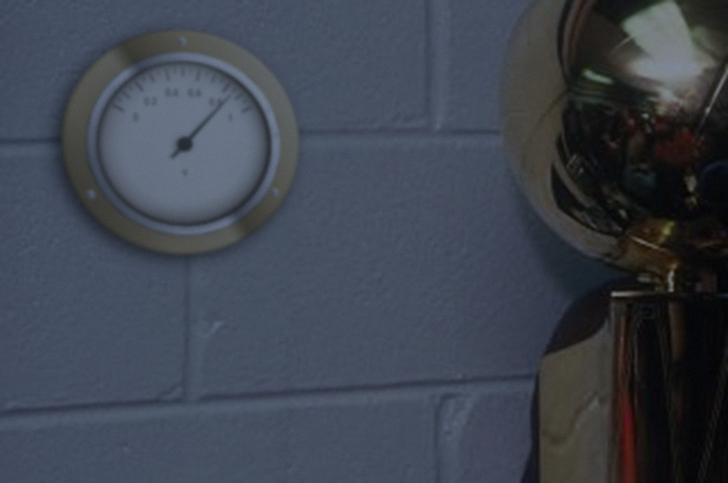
**0.85** V
